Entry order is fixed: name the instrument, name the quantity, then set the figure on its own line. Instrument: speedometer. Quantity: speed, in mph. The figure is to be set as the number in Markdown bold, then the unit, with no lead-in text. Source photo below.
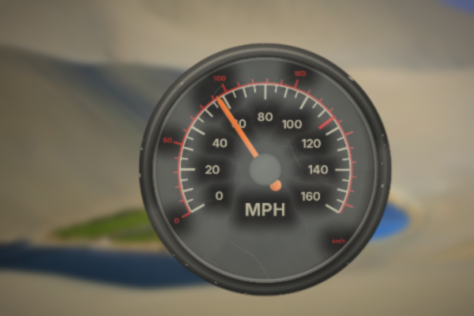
**57.5** mph
